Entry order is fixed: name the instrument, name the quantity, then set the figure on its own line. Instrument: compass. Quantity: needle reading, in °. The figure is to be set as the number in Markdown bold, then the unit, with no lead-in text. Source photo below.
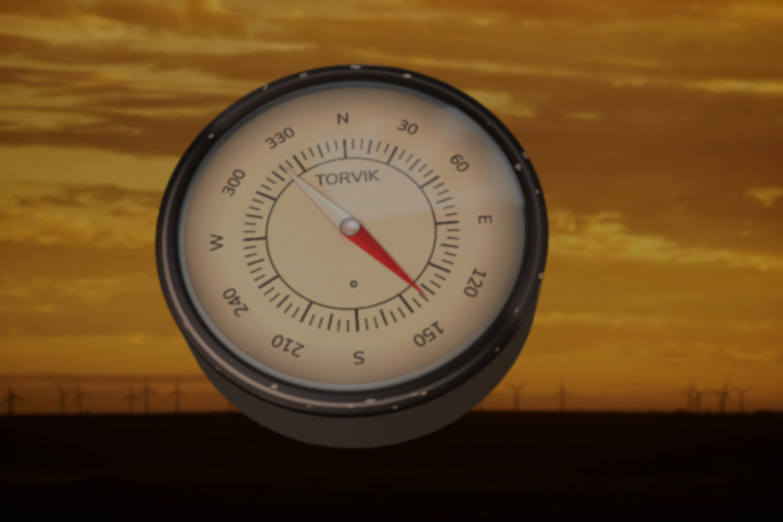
**140** °
